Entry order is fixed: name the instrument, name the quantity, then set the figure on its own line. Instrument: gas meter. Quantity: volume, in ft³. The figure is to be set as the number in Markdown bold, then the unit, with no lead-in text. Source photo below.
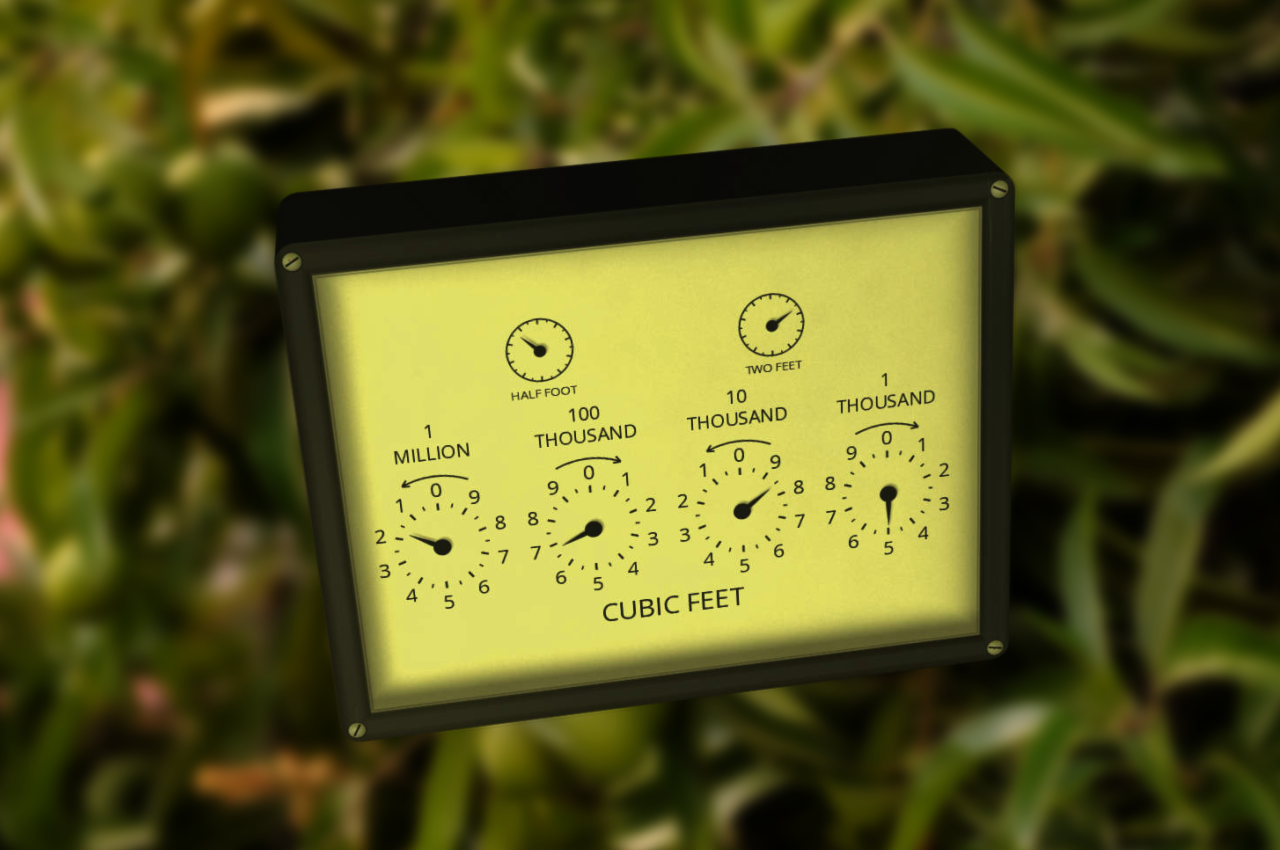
**168500** ft³
